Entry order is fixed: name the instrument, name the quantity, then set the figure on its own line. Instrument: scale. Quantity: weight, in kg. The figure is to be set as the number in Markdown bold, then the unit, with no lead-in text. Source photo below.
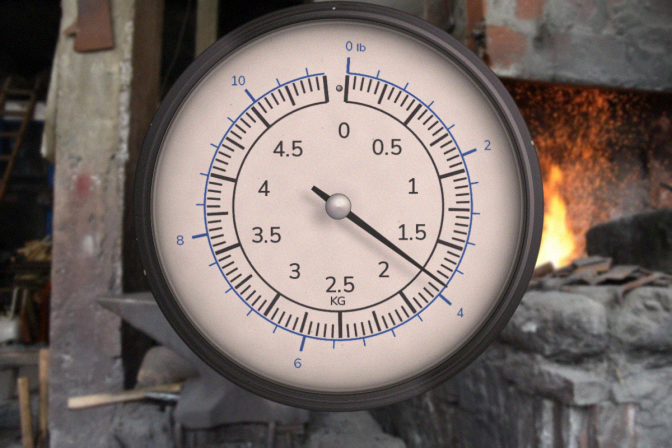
**1.75** kg
